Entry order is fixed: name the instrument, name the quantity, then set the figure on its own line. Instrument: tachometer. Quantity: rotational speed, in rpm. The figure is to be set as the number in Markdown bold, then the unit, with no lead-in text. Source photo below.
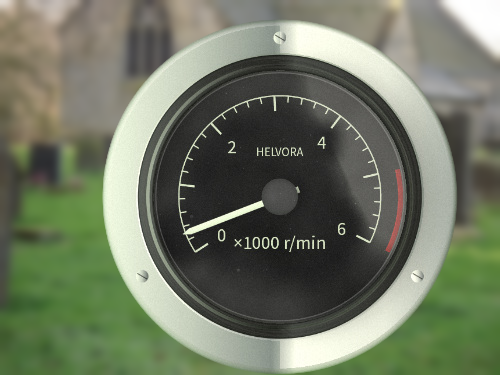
**300** rpm
